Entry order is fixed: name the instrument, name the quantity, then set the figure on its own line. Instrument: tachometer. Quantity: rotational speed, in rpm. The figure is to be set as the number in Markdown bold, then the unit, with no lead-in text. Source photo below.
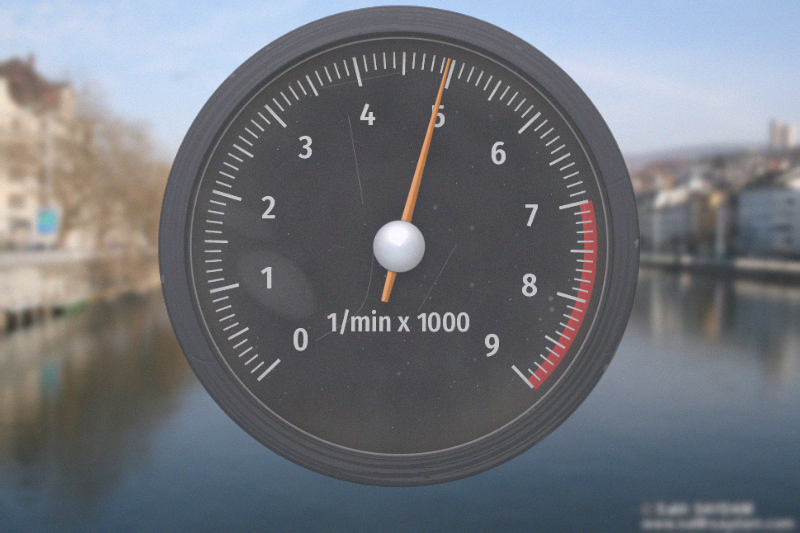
**4950** rpm
